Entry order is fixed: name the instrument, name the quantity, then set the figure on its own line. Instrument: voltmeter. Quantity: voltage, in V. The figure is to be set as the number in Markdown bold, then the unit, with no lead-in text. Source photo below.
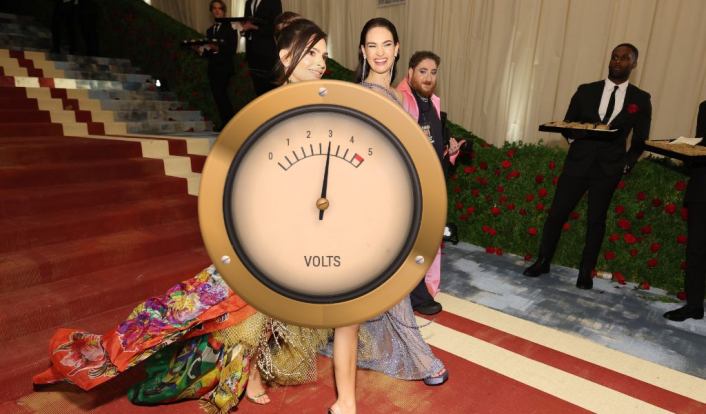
**3** V
